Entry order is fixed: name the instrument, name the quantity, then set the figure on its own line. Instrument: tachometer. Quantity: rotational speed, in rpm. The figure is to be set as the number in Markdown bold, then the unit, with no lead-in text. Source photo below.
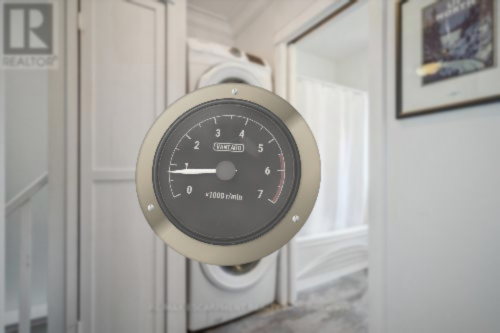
**750** rpm
